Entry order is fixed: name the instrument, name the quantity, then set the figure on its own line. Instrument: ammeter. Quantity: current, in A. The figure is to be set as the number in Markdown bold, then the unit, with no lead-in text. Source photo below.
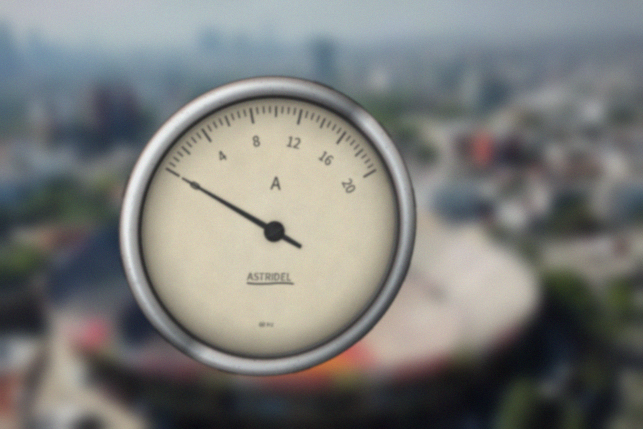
**0** A
